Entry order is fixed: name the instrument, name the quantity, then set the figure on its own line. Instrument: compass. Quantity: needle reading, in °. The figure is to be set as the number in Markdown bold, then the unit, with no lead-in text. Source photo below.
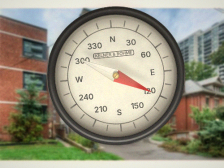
**120** °
